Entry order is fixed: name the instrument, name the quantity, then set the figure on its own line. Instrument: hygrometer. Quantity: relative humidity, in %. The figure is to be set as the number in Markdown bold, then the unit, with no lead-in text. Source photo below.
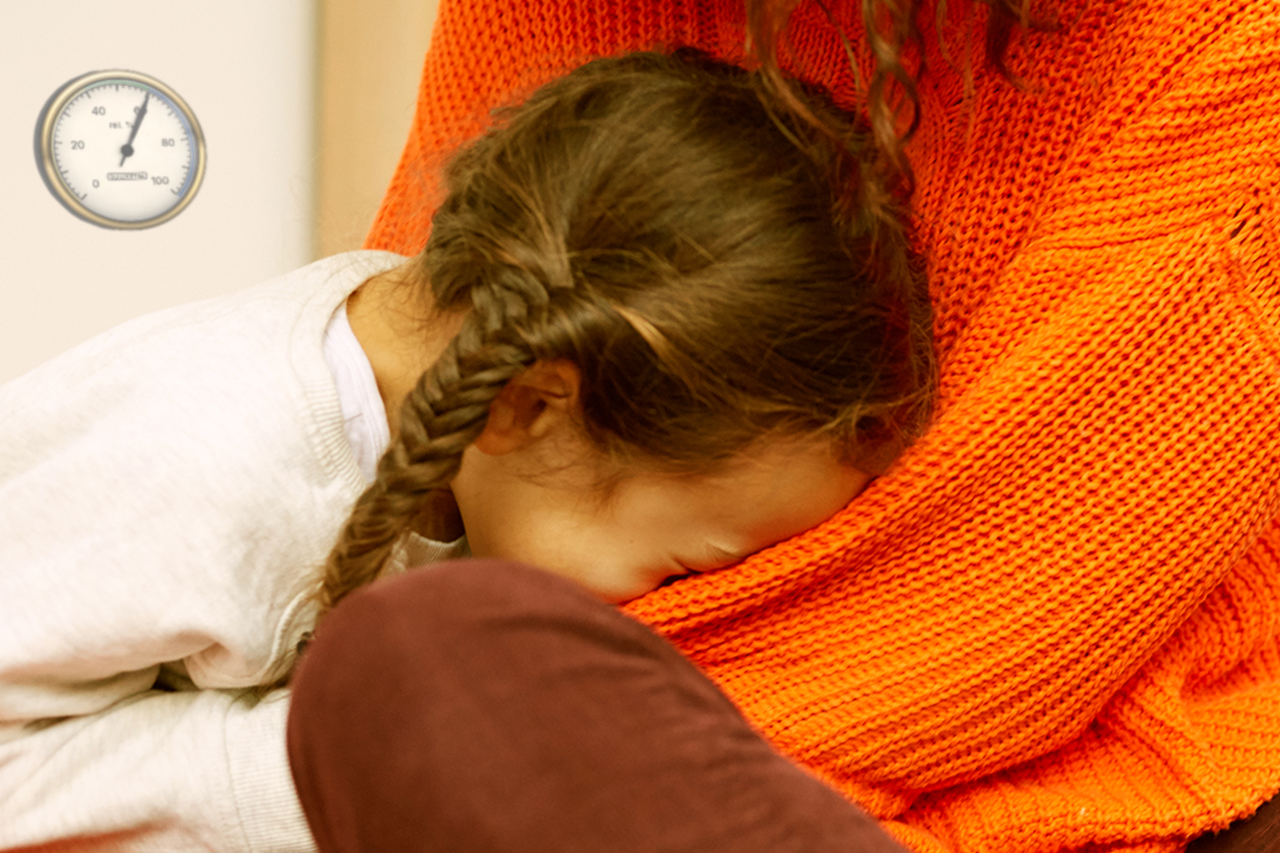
**60** %
